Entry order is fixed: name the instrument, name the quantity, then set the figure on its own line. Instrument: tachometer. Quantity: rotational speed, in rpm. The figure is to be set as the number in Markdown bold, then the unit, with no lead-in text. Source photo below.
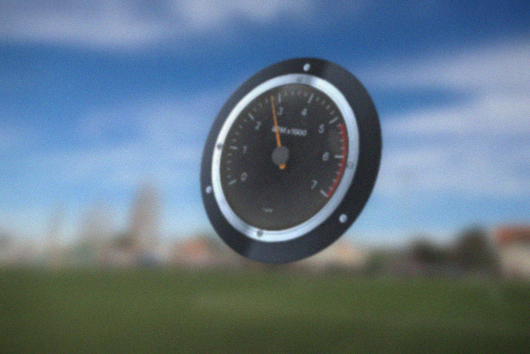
**2800** rpm
